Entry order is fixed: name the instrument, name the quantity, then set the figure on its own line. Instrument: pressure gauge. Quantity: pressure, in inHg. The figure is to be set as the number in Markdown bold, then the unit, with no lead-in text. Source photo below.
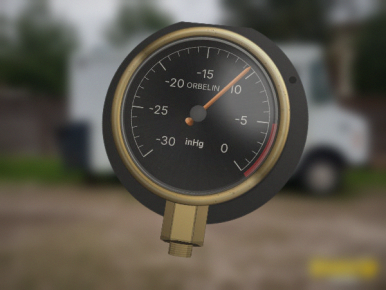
**-10.5** inHg
